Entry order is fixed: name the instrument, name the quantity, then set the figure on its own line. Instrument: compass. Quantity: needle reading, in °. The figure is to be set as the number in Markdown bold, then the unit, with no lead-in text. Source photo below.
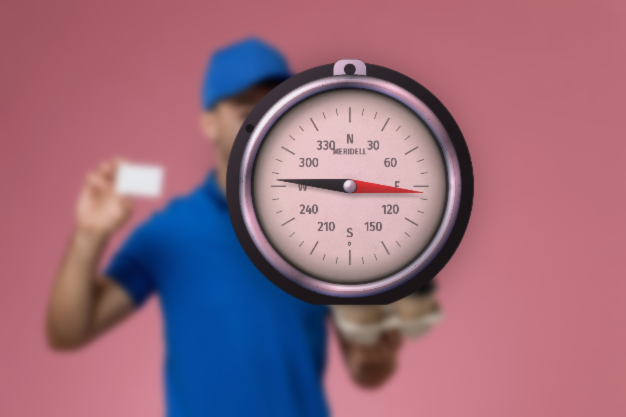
**95** °
